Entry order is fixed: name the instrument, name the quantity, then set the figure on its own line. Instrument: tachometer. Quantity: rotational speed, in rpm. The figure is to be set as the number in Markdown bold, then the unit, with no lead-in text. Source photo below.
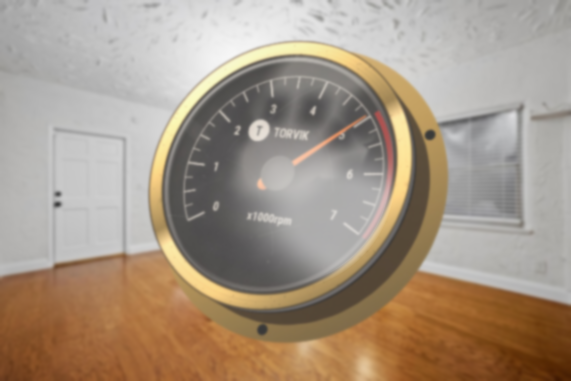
**5000** rpm
